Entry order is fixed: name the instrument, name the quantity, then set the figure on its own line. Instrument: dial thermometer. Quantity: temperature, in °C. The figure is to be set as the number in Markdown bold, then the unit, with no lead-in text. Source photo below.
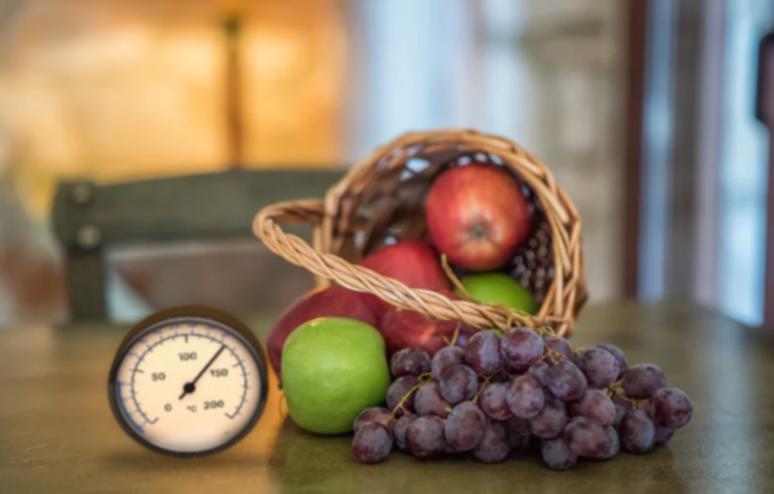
**130** °C
